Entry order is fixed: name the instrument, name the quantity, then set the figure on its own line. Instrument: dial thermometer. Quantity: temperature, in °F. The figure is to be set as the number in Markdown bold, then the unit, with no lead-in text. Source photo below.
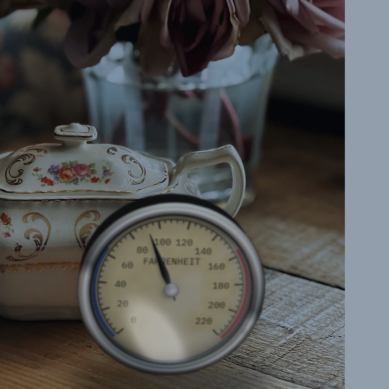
**92** °F
